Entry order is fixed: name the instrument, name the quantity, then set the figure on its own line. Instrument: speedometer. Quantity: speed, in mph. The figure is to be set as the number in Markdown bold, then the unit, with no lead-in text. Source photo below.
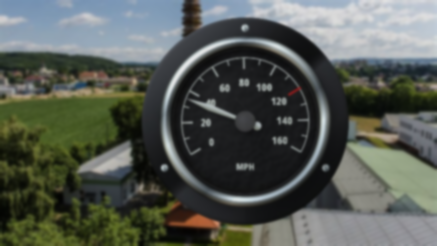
**35** mph
